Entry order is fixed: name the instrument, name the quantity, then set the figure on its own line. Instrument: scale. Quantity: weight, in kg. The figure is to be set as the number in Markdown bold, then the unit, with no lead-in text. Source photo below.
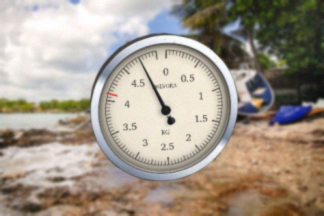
**4.75** kg
